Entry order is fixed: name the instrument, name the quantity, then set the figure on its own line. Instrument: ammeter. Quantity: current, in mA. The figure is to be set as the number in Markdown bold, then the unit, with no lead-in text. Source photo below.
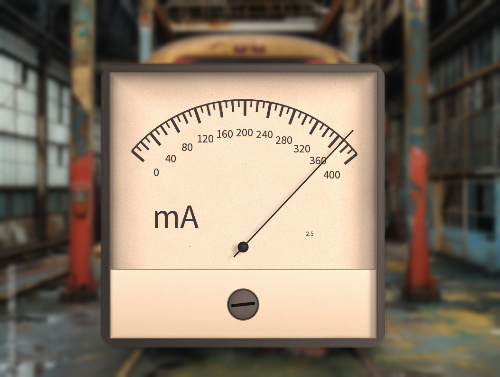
**370** mA
